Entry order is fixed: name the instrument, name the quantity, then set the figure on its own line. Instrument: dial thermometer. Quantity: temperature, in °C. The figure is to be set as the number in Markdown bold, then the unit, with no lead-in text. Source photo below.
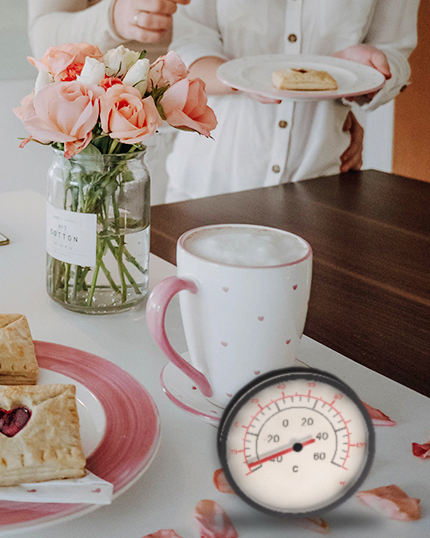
**-36** °C
